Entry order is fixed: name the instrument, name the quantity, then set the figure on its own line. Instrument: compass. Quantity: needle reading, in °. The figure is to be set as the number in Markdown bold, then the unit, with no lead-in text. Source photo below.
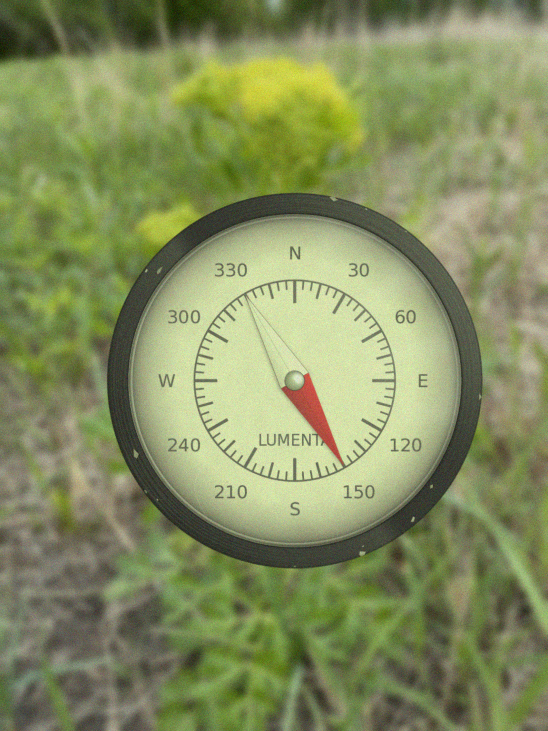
**150** °
